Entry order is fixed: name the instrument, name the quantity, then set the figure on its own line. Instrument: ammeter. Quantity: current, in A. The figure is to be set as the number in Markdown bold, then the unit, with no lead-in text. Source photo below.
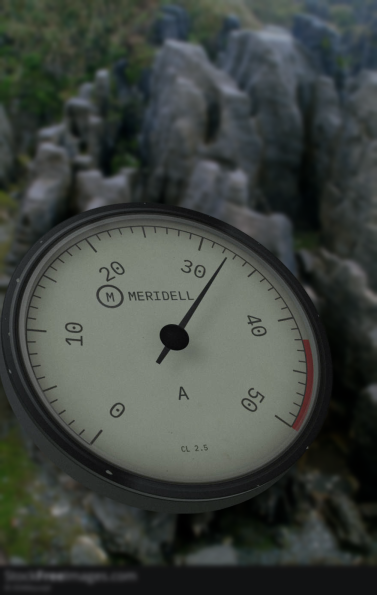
**32.5** A
